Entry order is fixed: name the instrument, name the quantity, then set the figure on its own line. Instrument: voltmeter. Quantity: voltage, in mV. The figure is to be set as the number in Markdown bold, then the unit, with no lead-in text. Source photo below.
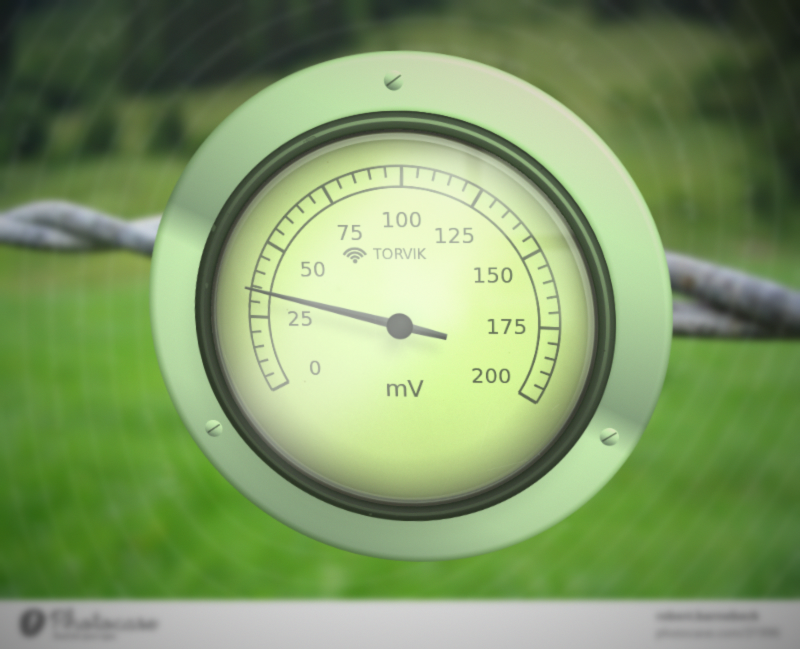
**35** mV
